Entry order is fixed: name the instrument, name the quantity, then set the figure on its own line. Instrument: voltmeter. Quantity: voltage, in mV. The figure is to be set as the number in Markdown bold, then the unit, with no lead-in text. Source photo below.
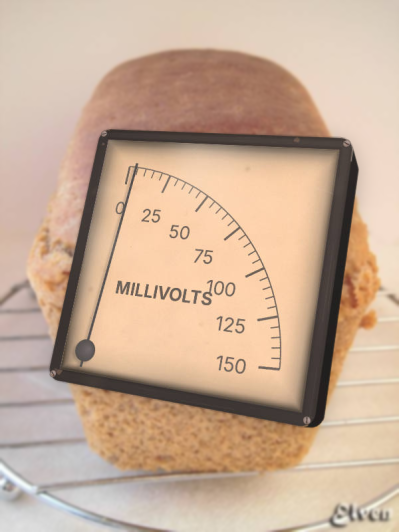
**5** mV
